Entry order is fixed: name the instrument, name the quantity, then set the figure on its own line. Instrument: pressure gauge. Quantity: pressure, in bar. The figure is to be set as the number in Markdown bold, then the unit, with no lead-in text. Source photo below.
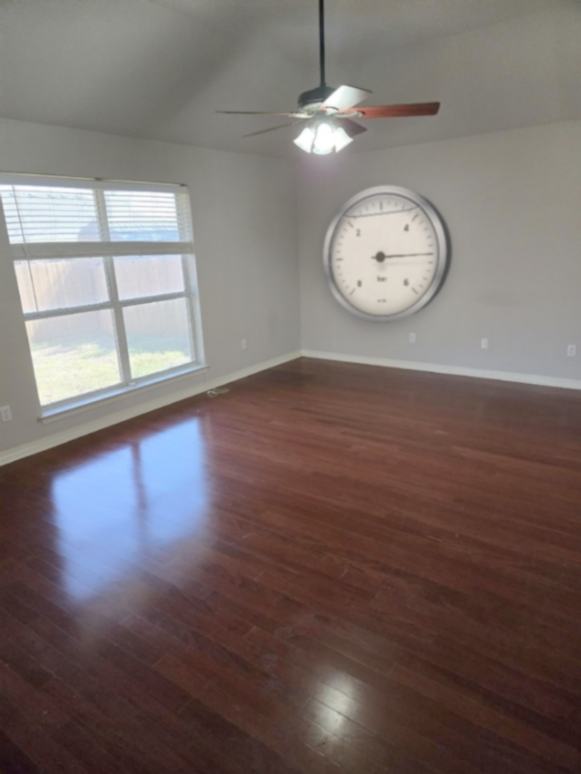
**5** bar
